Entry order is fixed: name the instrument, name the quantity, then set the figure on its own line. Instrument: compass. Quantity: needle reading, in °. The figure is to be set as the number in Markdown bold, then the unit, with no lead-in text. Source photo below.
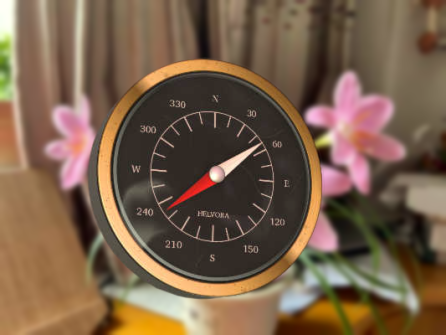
**232.5** °
